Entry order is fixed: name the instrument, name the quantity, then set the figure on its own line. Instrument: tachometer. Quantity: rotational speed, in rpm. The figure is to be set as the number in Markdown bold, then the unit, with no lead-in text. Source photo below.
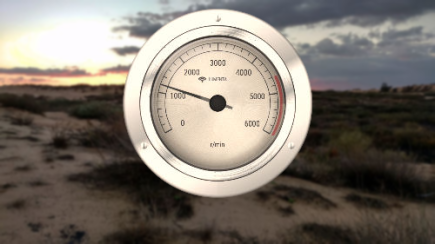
**1200** rpm
